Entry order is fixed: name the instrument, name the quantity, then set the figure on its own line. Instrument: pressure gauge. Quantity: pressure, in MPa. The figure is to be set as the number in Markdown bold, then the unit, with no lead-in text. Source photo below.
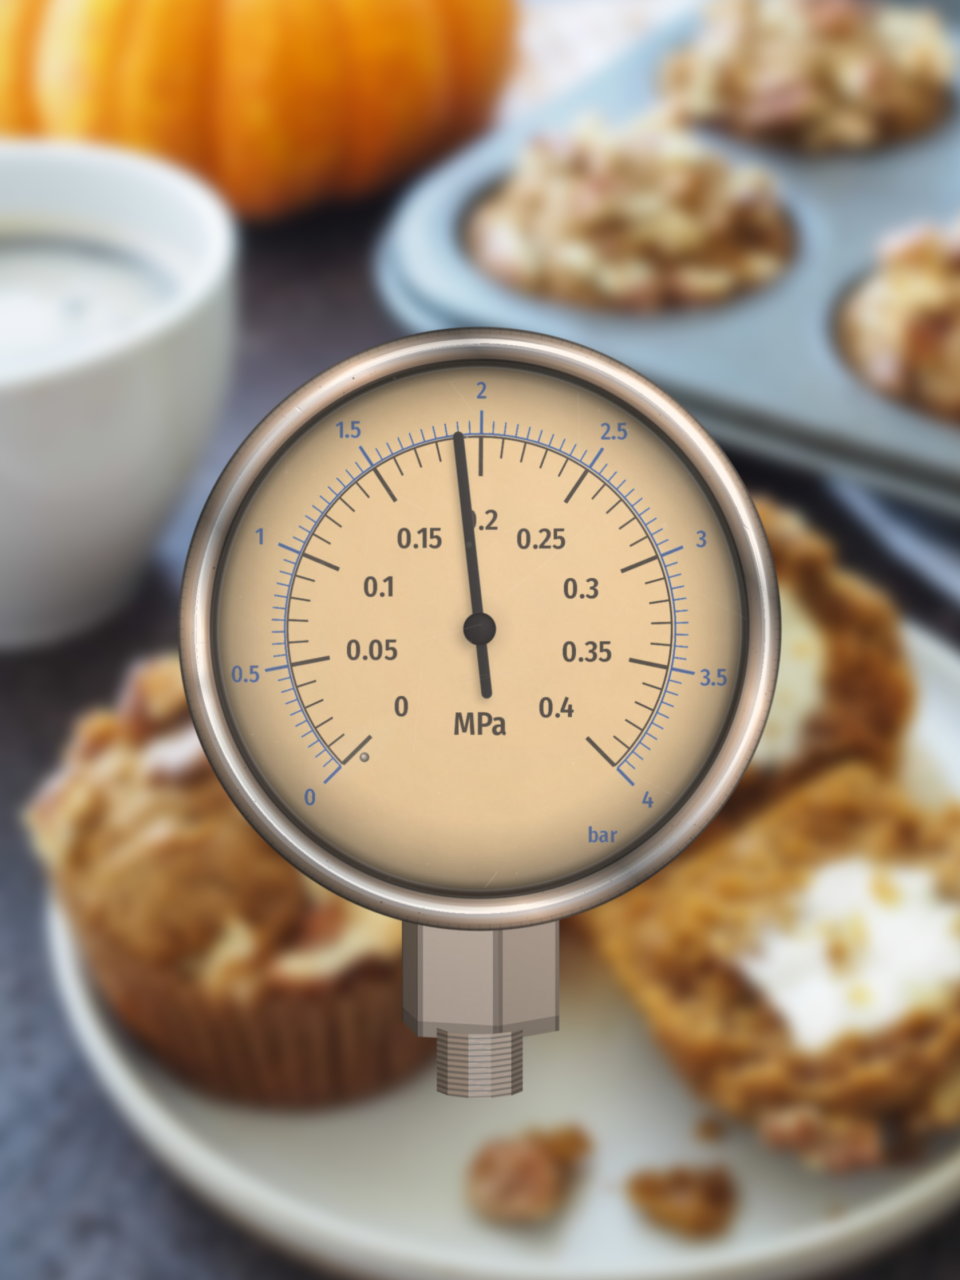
**0.19** MPa
